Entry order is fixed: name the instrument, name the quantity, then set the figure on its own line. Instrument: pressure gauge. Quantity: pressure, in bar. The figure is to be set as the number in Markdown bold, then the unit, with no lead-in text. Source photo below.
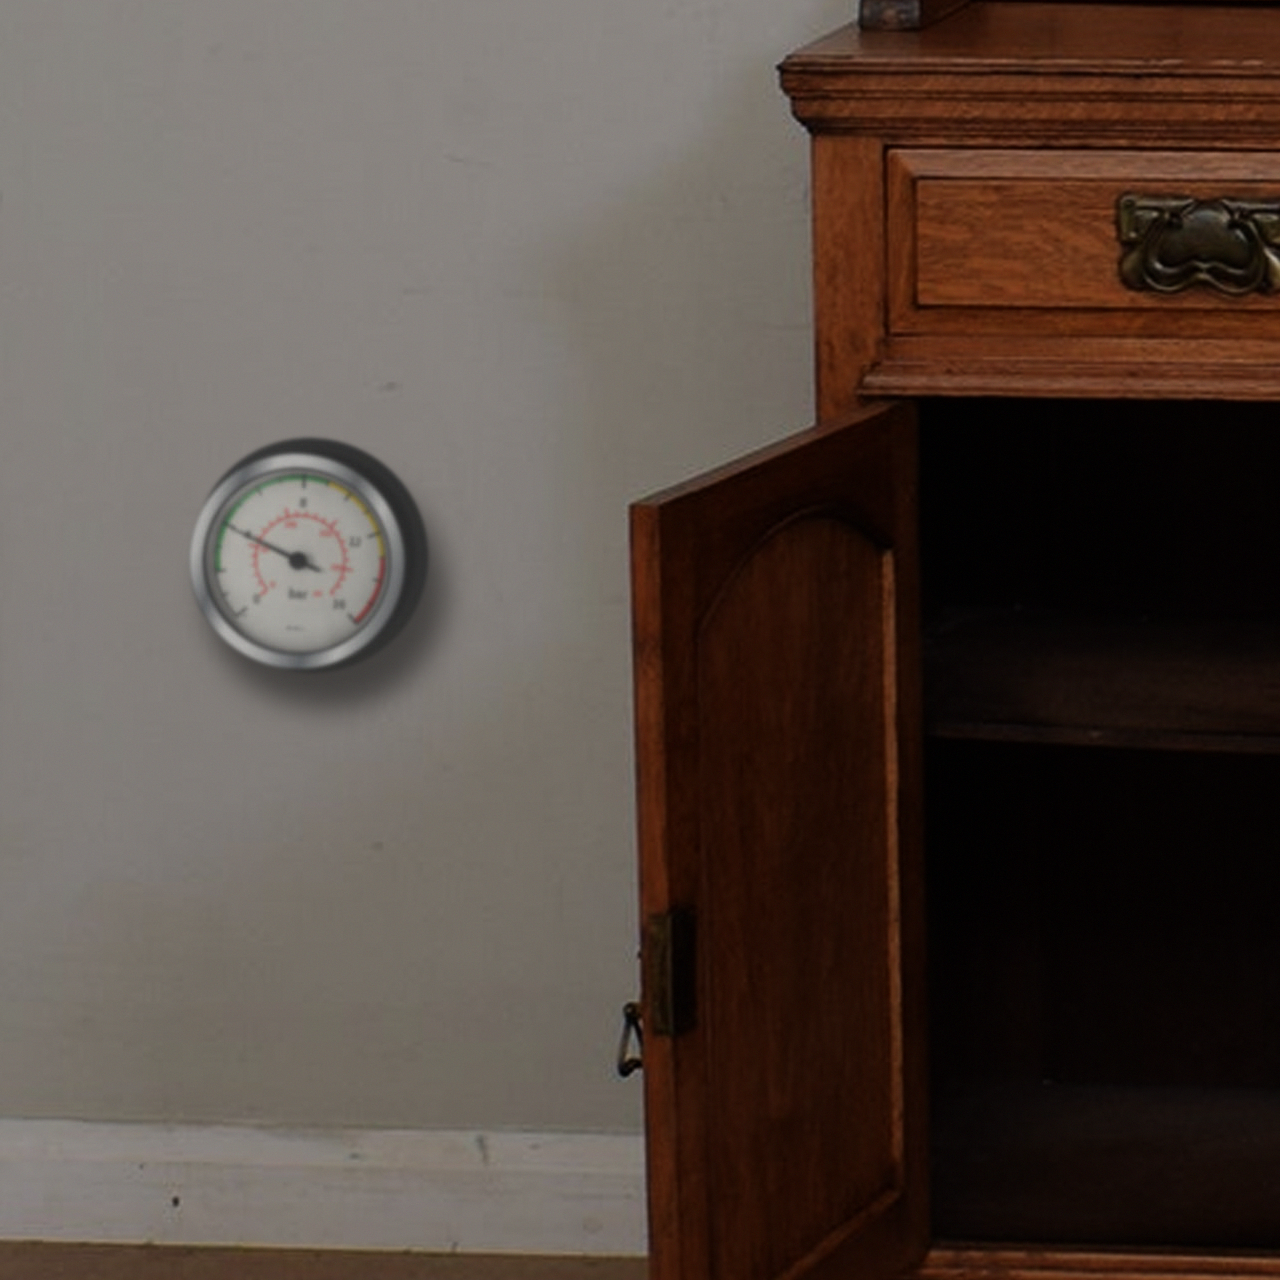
**4** bar
